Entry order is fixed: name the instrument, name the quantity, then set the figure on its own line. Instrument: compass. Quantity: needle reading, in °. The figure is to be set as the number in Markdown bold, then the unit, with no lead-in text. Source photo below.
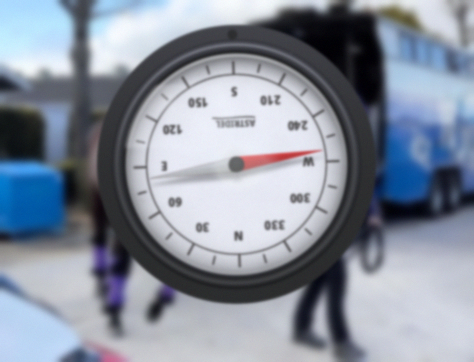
**262.5** °
